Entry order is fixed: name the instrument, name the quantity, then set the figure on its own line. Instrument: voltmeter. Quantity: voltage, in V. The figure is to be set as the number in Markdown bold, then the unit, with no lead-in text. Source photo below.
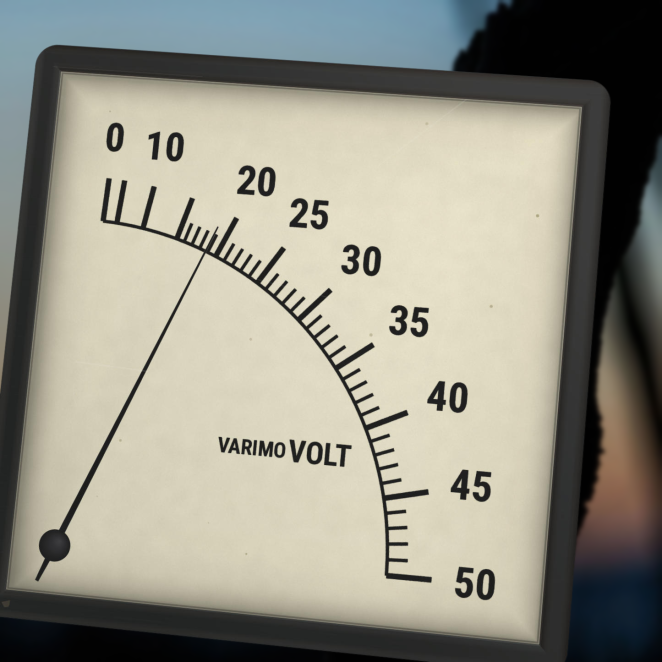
**19** V
